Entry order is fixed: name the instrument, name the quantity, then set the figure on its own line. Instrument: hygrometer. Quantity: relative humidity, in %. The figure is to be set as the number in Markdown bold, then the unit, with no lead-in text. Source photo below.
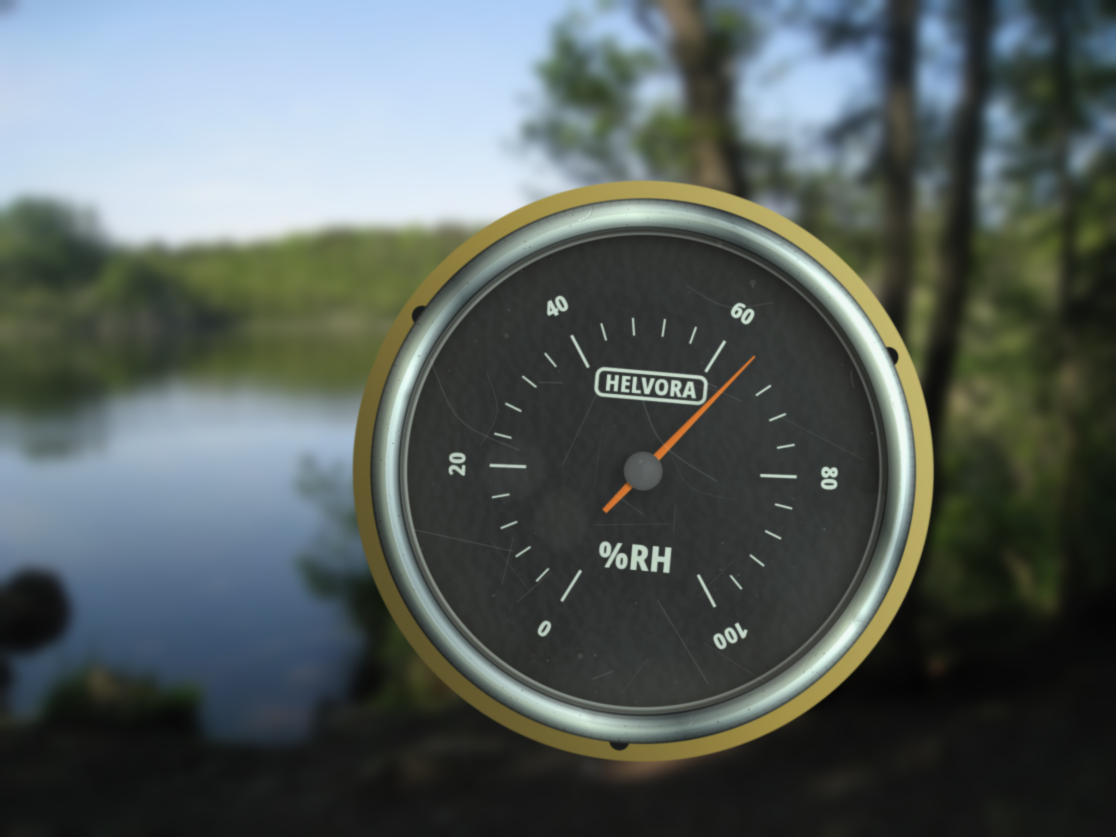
**64** %
